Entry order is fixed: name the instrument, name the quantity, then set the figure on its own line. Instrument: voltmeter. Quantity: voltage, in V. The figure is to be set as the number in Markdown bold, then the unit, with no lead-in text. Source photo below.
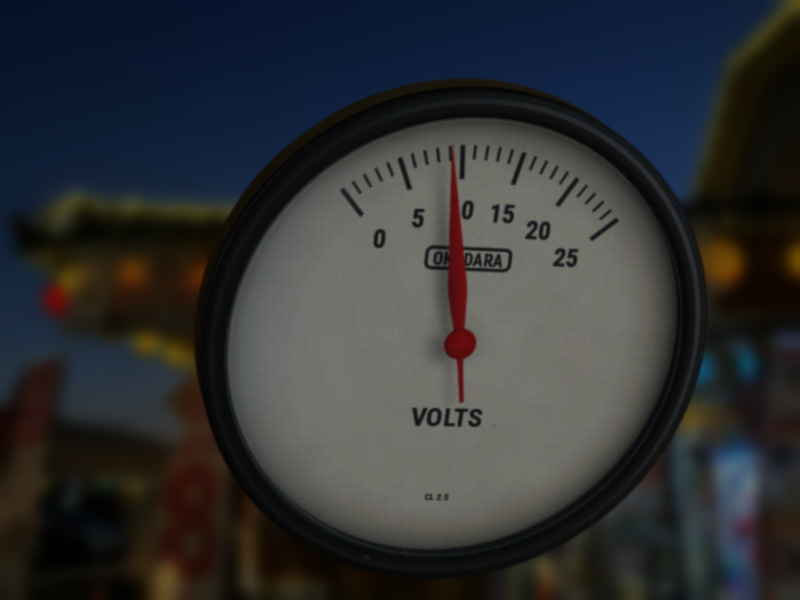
**9** V
